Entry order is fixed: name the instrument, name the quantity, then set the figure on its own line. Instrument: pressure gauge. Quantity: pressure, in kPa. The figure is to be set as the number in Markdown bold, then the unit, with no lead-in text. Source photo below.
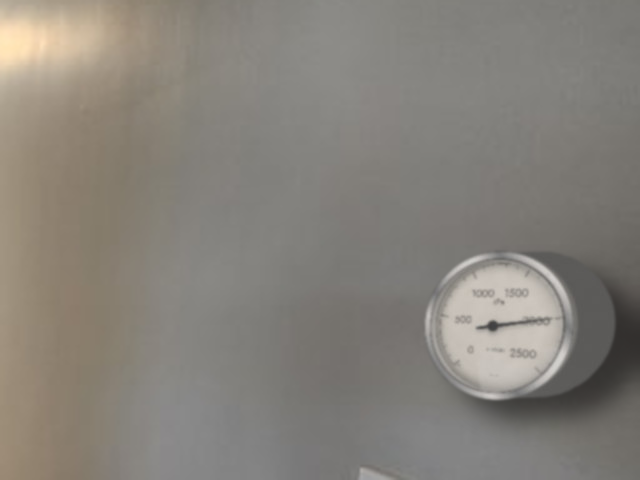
**2000** kPa
